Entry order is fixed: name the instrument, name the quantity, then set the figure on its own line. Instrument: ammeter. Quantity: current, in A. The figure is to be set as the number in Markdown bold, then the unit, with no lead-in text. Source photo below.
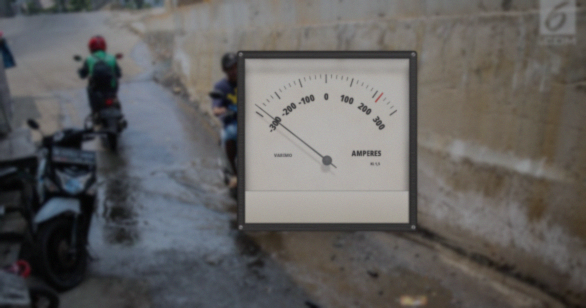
**-280** A
